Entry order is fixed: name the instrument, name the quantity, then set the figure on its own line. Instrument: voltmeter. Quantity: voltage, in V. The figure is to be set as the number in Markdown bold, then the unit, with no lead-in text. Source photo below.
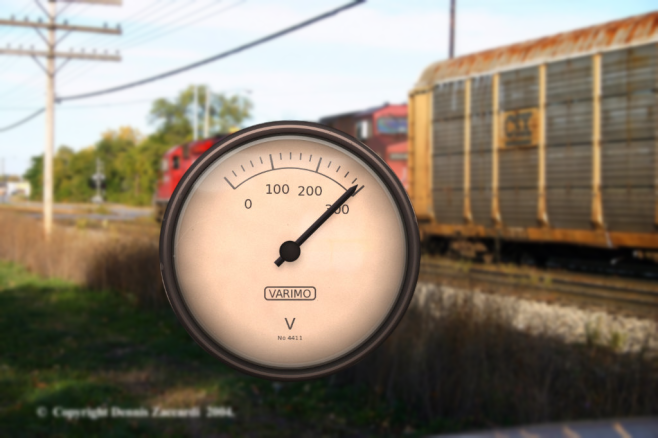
**290** V
